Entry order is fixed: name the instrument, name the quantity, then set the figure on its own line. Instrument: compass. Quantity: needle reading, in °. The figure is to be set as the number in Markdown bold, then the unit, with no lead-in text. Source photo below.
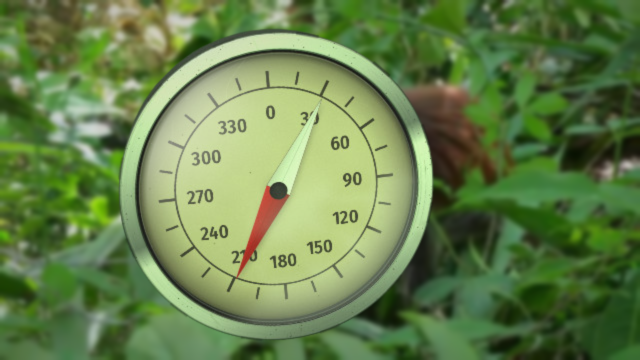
**210** °
